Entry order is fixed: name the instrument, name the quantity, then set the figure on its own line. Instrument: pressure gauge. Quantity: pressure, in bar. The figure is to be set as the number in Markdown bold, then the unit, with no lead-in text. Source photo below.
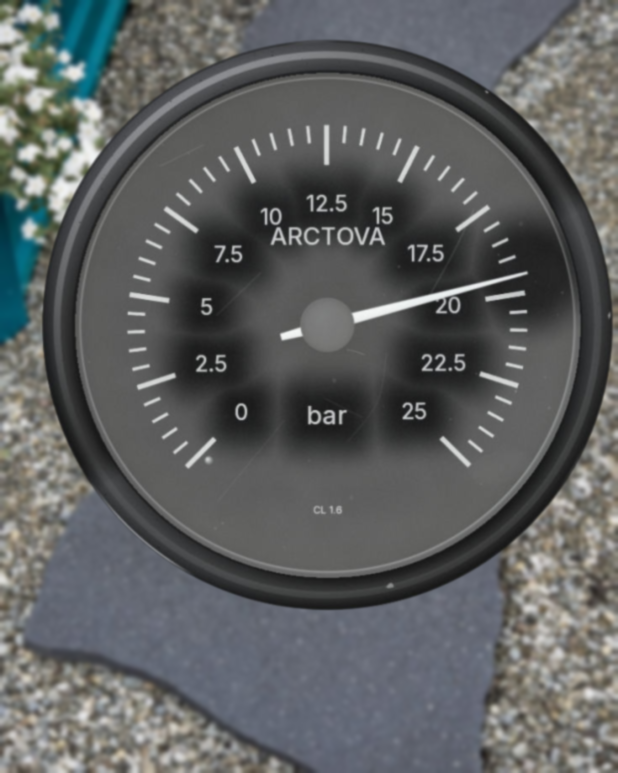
**19.5** bar
